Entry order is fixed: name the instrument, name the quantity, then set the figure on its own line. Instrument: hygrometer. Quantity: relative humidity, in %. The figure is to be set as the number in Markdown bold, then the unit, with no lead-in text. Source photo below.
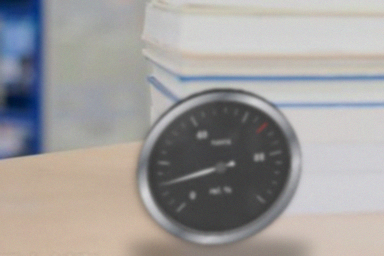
**12** %
